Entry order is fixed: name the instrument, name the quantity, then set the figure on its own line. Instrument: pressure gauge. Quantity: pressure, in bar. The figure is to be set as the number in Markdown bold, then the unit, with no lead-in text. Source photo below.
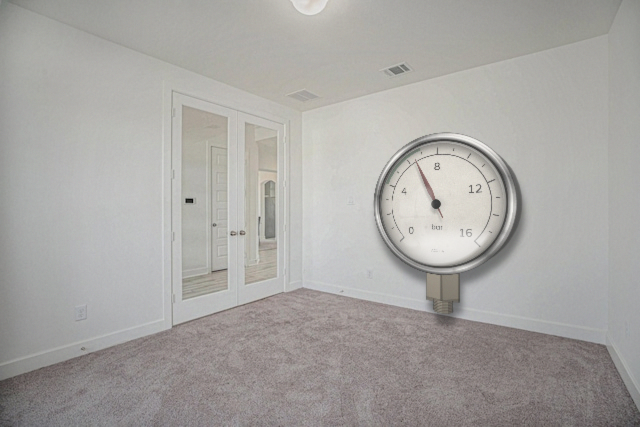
**6.5** bar
